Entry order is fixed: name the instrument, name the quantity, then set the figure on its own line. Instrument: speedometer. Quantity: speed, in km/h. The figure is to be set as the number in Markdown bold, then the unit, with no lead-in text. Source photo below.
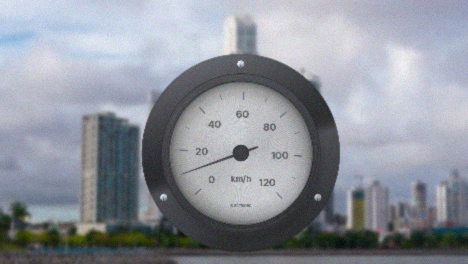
**10** km/h
